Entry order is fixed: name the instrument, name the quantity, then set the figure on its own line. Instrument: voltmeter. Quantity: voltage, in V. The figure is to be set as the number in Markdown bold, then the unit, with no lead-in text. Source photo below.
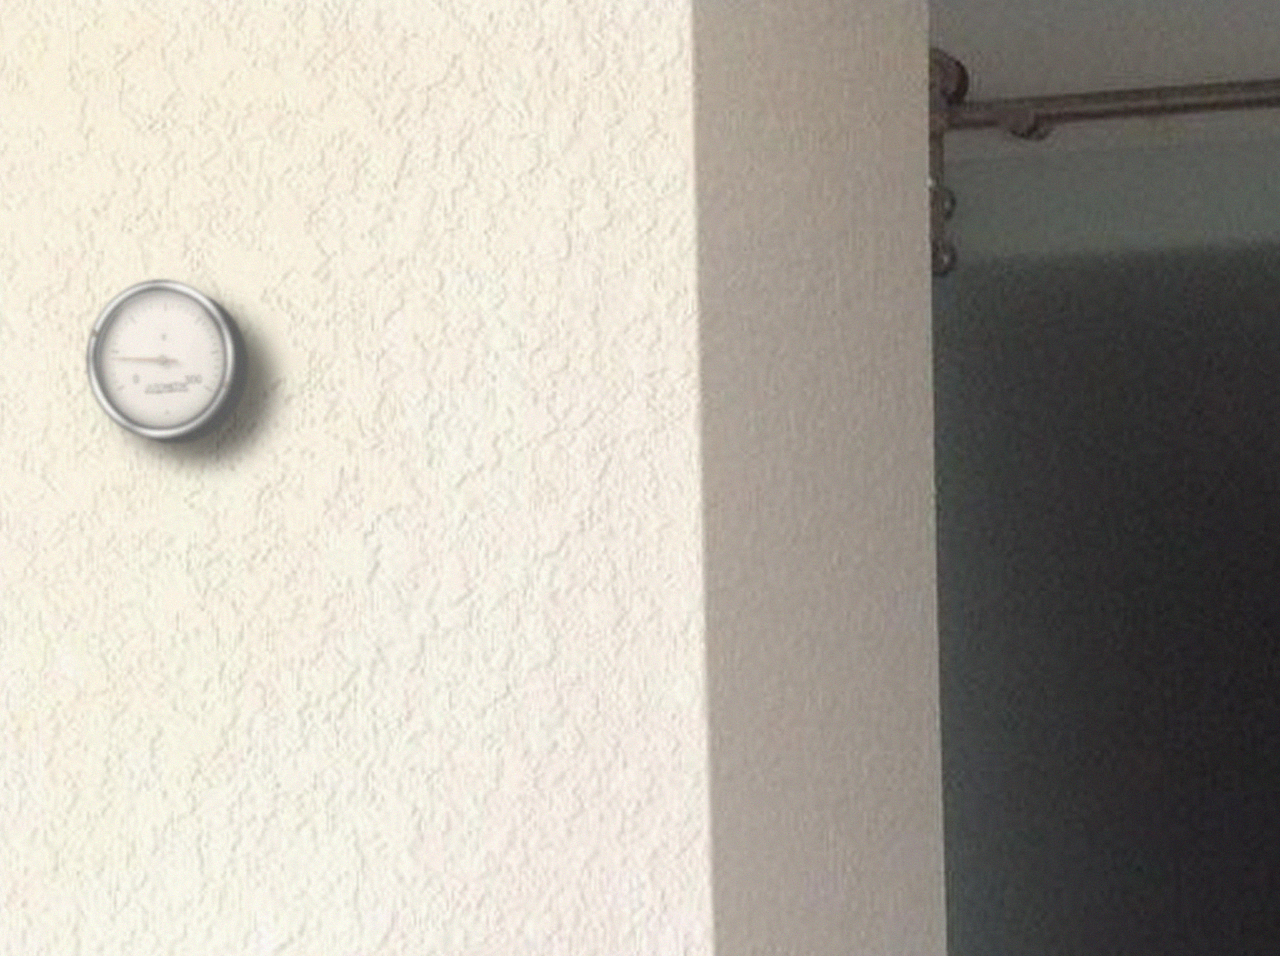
**40** V
